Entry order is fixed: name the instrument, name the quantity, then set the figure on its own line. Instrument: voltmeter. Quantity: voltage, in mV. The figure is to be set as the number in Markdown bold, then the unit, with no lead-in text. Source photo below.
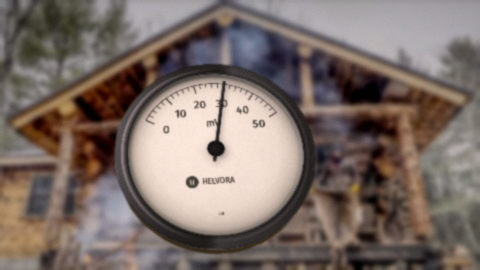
**30** mV
